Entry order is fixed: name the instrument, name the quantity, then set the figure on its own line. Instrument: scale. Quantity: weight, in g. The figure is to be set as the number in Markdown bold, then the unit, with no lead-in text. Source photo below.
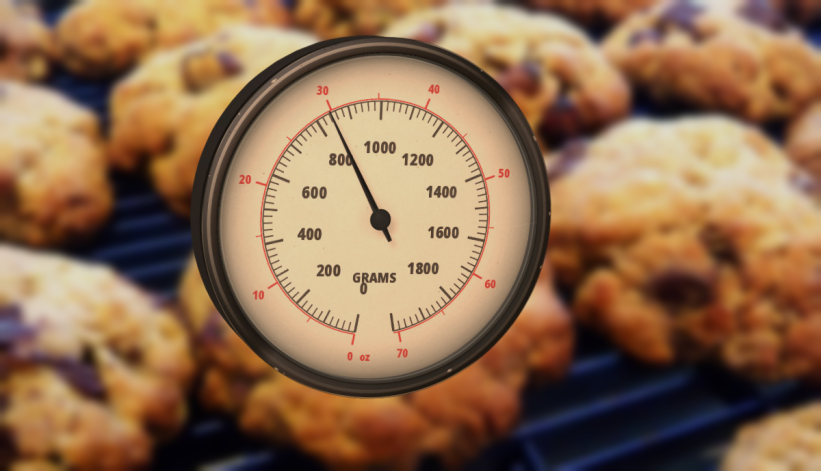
**840** g
